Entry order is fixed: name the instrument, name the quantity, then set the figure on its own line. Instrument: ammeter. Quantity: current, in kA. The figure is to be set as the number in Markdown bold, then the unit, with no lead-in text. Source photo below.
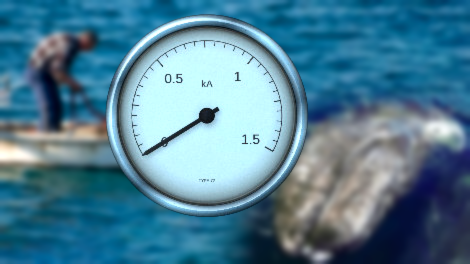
**0** kA
